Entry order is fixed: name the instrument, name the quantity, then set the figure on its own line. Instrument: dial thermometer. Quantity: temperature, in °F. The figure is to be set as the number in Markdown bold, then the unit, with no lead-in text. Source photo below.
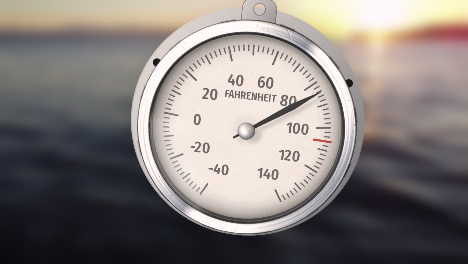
**84** °F
